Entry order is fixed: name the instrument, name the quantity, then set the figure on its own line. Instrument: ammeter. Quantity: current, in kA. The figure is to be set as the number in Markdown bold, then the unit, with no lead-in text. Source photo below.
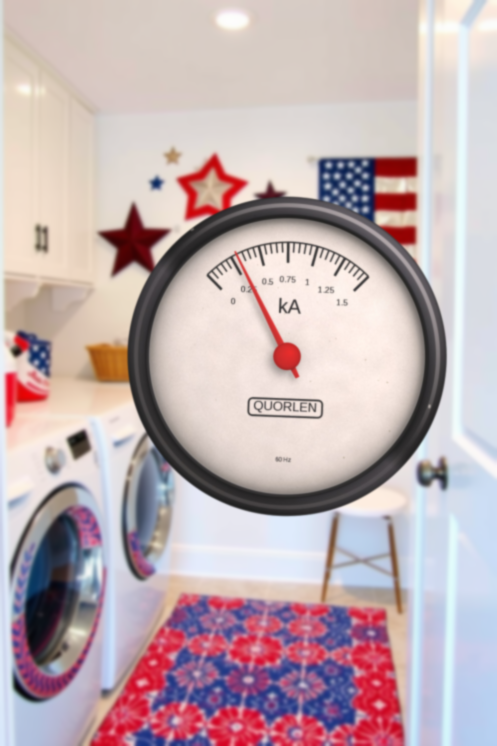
**0.3** kA
